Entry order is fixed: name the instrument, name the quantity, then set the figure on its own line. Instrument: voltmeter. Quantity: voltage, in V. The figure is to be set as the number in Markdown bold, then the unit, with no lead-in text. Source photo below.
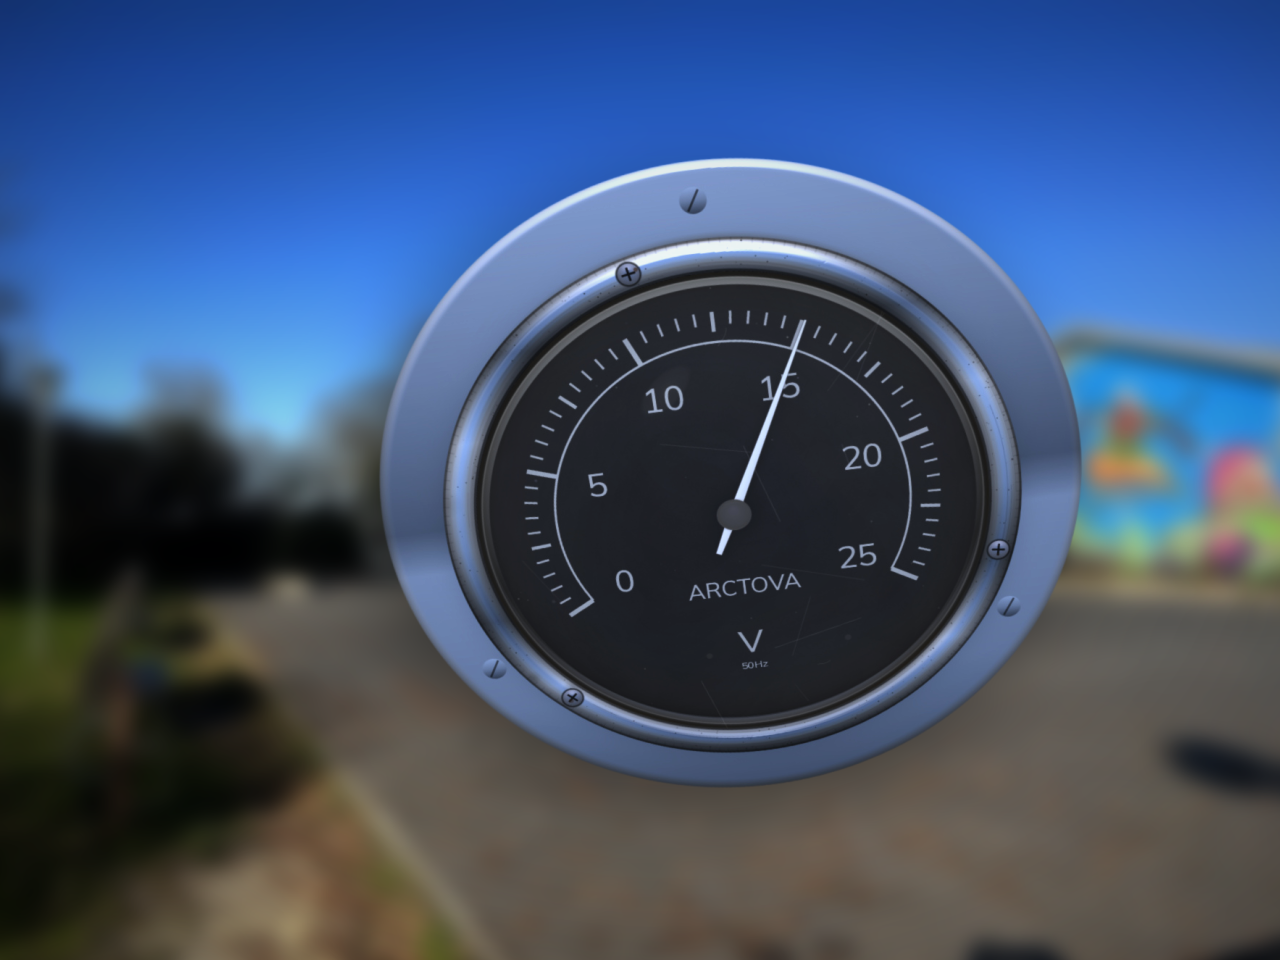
**15** V
